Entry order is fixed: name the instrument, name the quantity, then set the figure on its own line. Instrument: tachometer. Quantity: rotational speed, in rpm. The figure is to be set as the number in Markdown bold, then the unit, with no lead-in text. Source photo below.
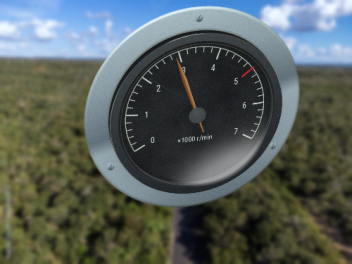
**2900** rpm
